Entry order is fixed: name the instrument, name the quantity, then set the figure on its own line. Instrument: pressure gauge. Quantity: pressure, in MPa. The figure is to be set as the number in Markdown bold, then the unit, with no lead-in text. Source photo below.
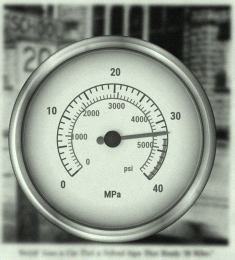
**32** MPa
